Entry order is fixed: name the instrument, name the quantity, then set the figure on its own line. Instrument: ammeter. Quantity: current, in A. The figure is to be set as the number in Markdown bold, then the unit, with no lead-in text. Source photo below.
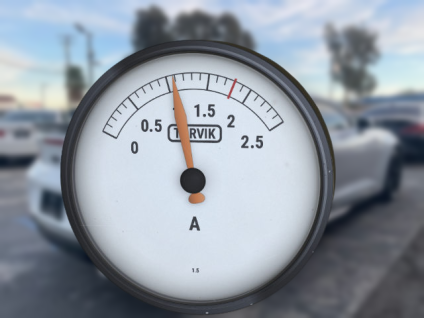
**1.1** A
